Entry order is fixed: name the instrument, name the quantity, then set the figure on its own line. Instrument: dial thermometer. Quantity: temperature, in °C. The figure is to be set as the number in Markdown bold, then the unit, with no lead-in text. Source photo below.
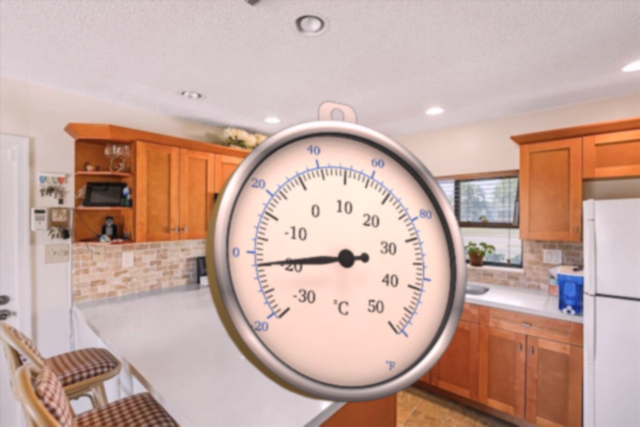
**-20** °C
